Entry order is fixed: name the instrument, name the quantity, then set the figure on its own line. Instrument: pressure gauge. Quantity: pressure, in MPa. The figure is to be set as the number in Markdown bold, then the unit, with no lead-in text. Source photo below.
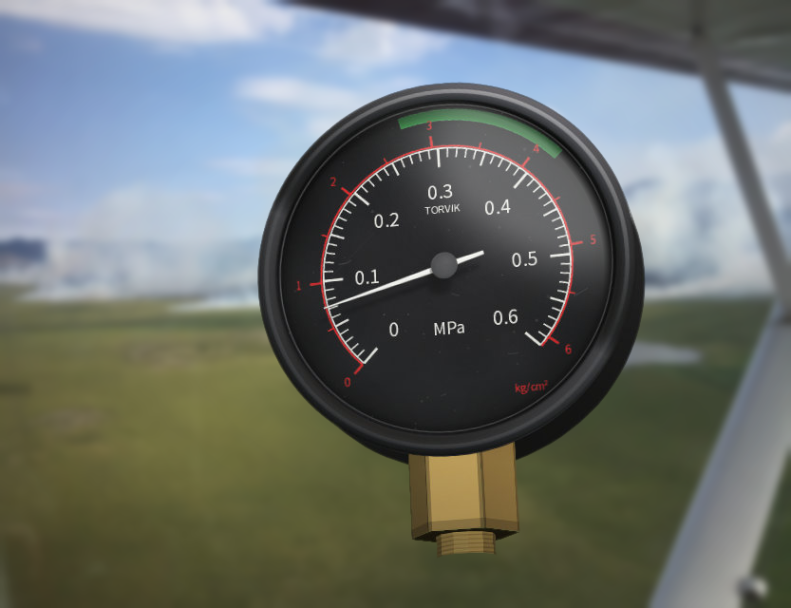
**0.07** MPa
